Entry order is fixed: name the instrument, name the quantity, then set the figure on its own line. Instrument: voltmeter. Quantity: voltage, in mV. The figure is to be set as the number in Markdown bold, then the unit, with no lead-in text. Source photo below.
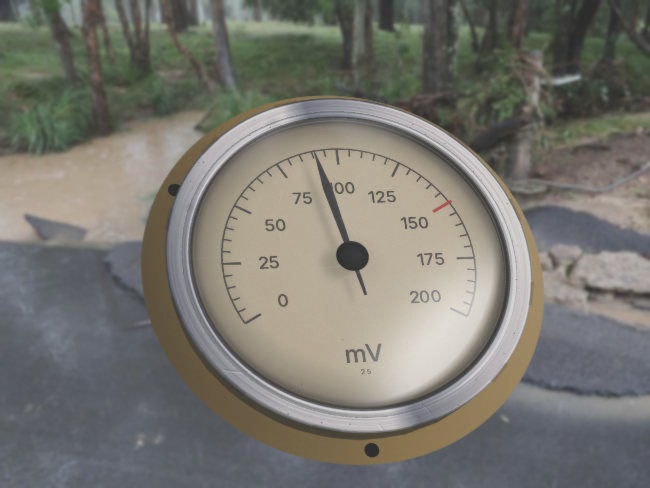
**90** mV
